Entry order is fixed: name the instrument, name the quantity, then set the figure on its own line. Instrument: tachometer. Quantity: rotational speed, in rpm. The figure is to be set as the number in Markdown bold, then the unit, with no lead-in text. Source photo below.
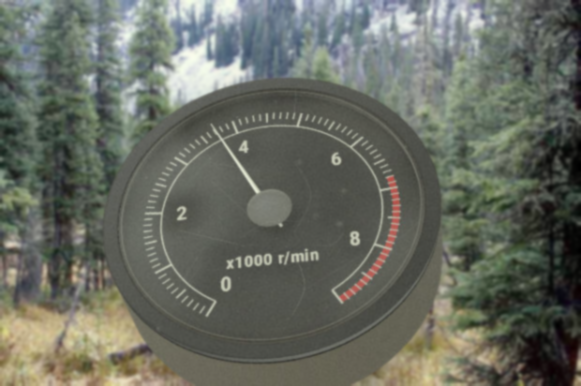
**3700** rpm
